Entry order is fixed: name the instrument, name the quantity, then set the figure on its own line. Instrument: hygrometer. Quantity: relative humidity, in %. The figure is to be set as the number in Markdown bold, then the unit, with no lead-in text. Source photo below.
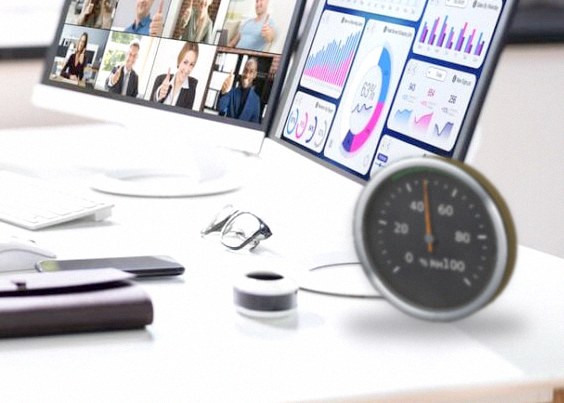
**48** %
